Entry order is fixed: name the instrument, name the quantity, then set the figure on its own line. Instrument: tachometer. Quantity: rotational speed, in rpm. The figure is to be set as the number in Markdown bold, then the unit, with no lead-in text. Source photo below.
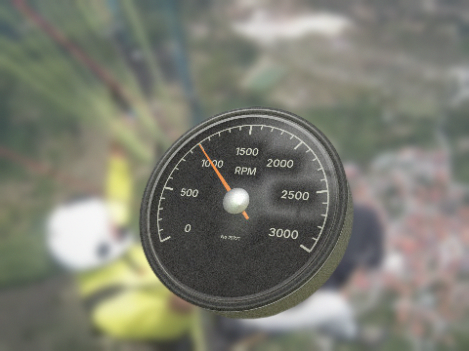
**1000** rpm
